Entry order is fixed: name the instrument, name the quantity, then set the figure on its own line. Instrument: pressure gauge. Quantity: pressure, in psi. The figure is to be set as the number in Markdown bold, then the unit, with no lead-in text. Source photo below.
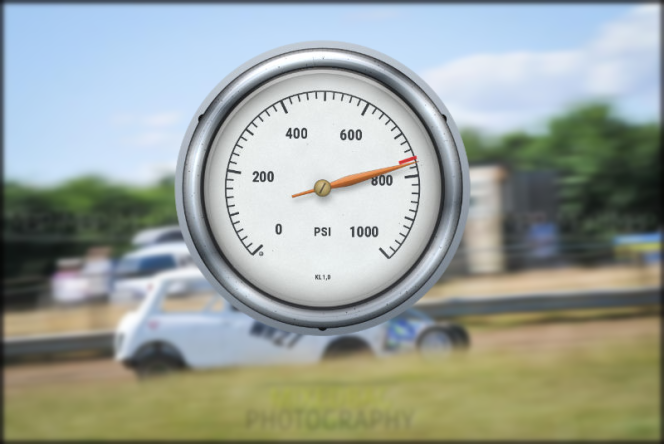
**770** psi
